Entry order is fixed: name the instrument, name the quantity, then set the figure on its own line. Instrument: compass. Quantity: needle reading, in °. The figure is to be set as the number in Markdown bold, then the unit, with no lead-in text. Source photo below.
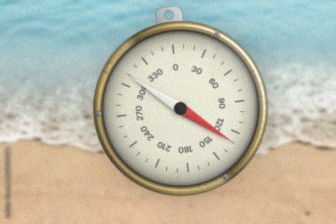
**130** °
